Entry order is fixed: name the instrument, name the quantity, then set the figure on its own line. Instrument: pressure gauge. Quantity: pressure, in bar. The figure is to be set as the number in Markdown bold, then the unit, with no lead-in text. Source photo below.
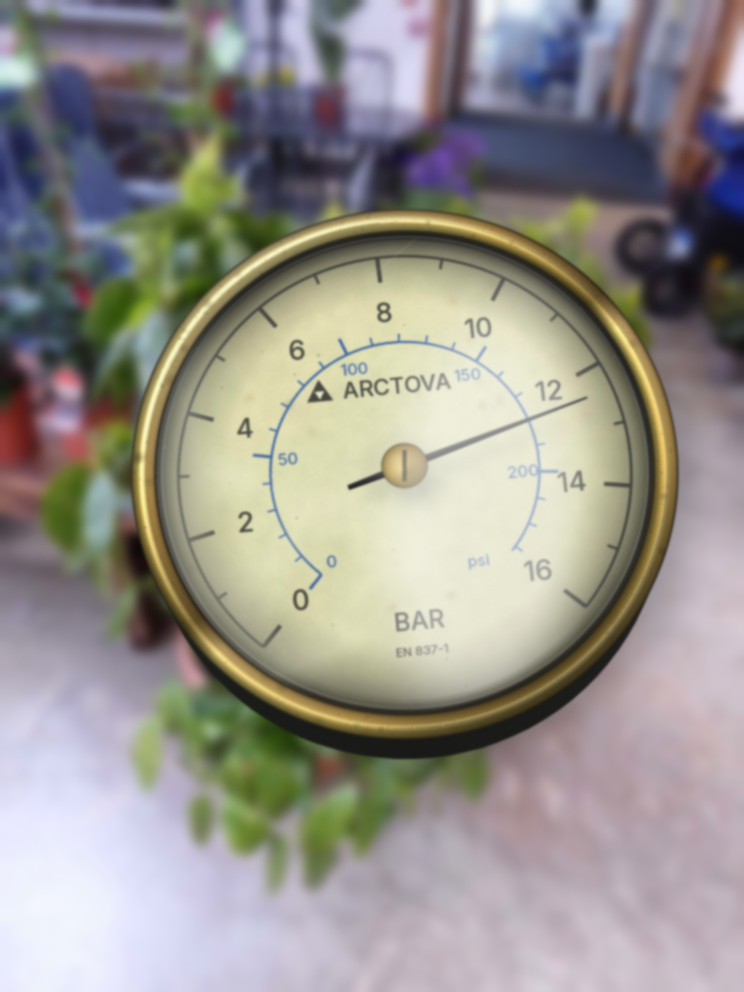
**12.5** bar
